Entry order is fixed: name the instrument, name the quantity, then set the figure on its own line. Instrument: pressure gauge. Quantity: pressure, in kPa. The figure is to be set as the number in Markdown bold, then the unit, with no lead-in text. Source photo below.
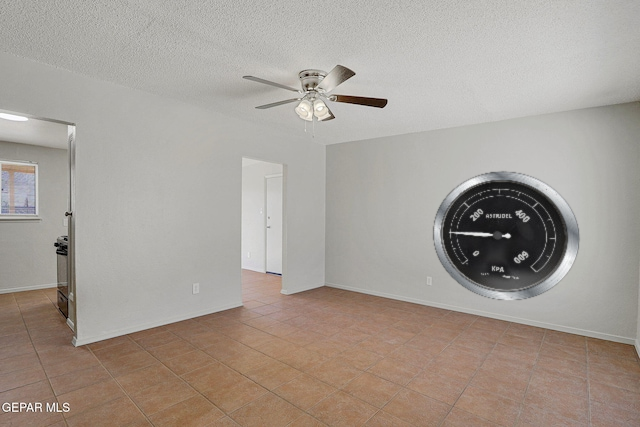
**100** kPa
